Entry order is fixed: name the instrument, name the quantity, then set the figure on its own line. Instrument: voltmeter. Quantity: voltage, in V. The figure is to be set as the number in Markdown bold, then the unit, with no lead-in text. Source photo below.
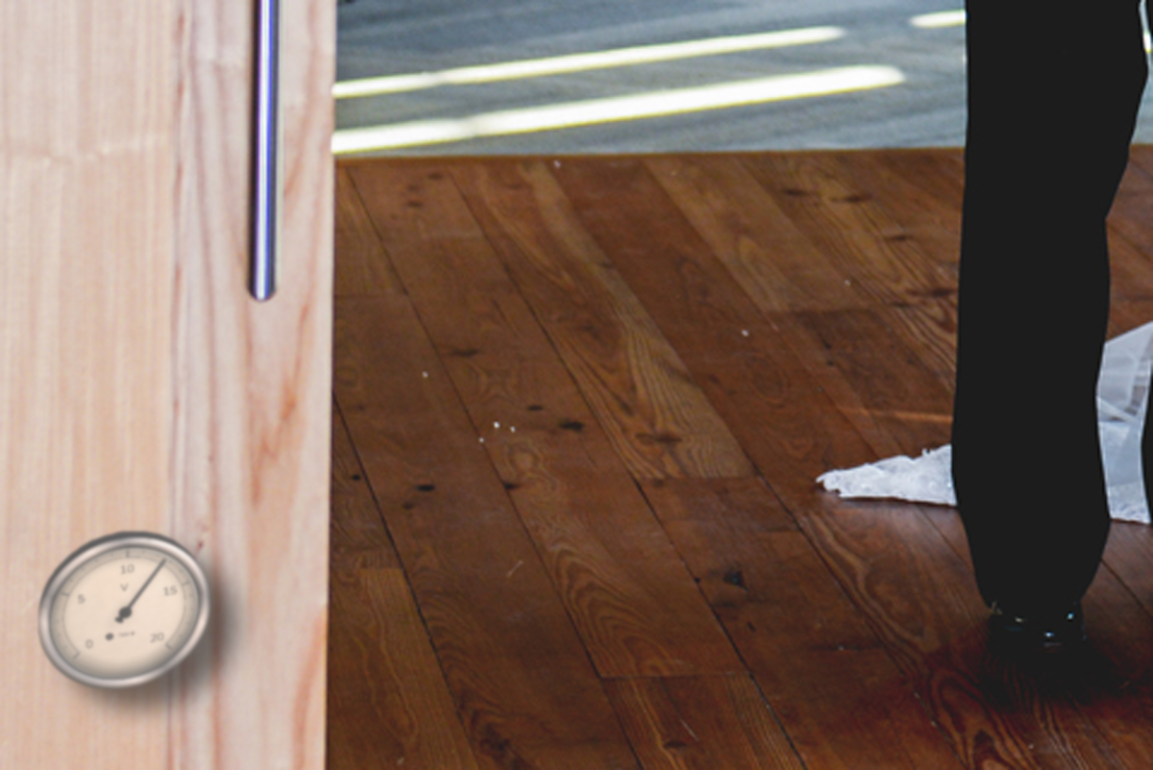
**12.5** V
